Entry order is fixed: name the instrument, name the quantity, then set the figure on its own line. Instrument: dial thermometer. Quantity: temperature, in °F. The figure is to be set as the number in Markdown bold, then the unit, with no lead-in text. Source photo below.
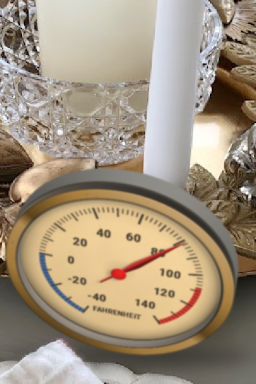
**80** °F
